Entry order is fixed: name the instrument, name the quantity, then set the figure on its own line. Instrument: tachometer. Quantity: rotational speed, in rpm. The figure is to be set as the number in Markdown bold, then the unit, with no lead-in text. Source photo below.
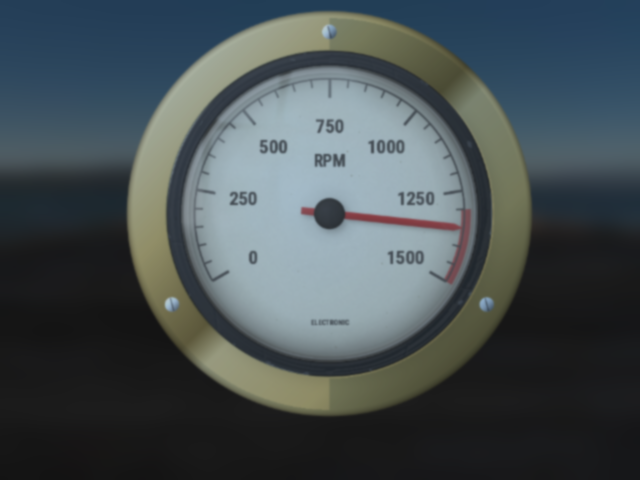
**1350** rpm
